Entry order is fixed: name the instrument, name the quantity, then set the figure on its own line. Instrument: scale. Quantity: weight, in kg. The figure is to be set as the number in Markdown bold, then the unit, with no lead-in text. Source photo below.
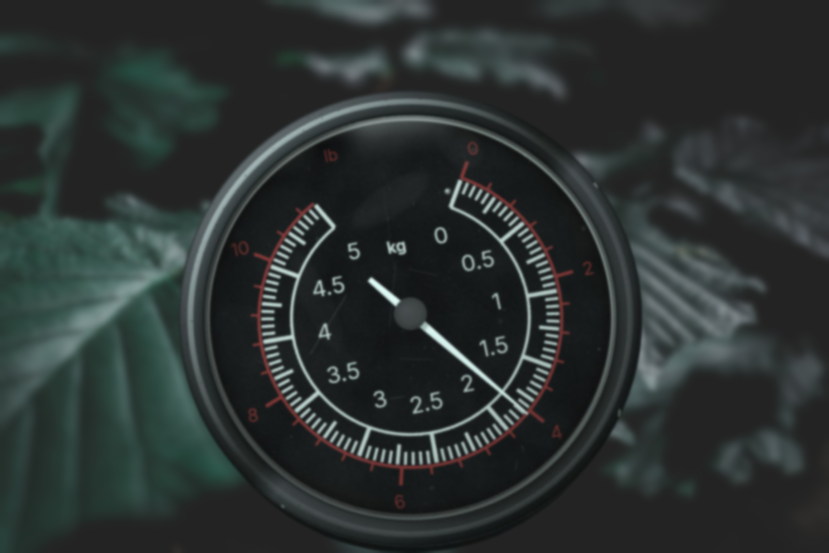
**1.85** kg
